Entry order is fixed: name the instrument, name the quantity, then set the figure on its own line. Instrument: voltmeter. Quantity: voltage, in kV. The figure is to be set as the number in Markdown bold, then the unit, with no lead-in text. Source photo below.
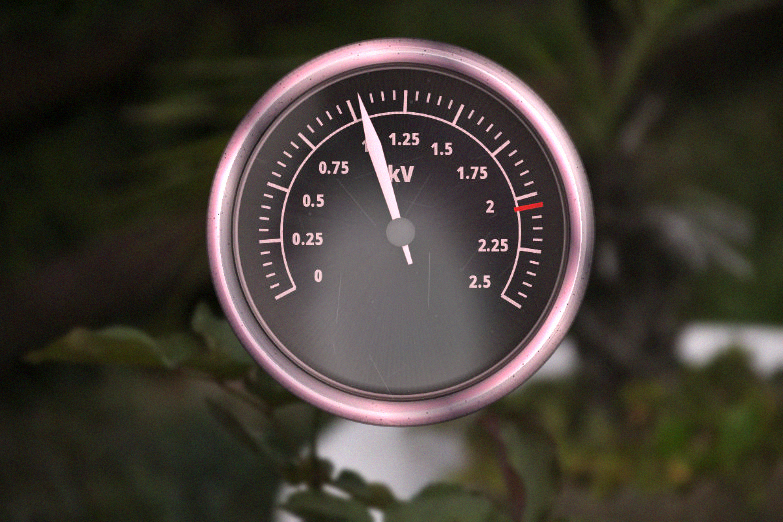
**1.05** kV
